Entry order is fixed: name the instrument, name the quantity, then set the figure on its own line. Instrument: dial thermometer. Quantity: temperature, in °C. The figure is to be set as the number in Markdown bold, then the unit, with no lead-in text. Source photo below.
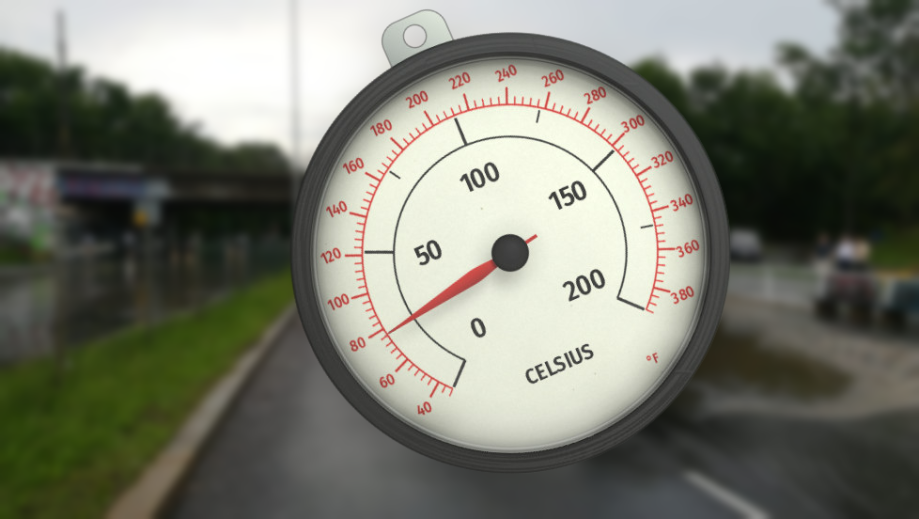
**25** °C
